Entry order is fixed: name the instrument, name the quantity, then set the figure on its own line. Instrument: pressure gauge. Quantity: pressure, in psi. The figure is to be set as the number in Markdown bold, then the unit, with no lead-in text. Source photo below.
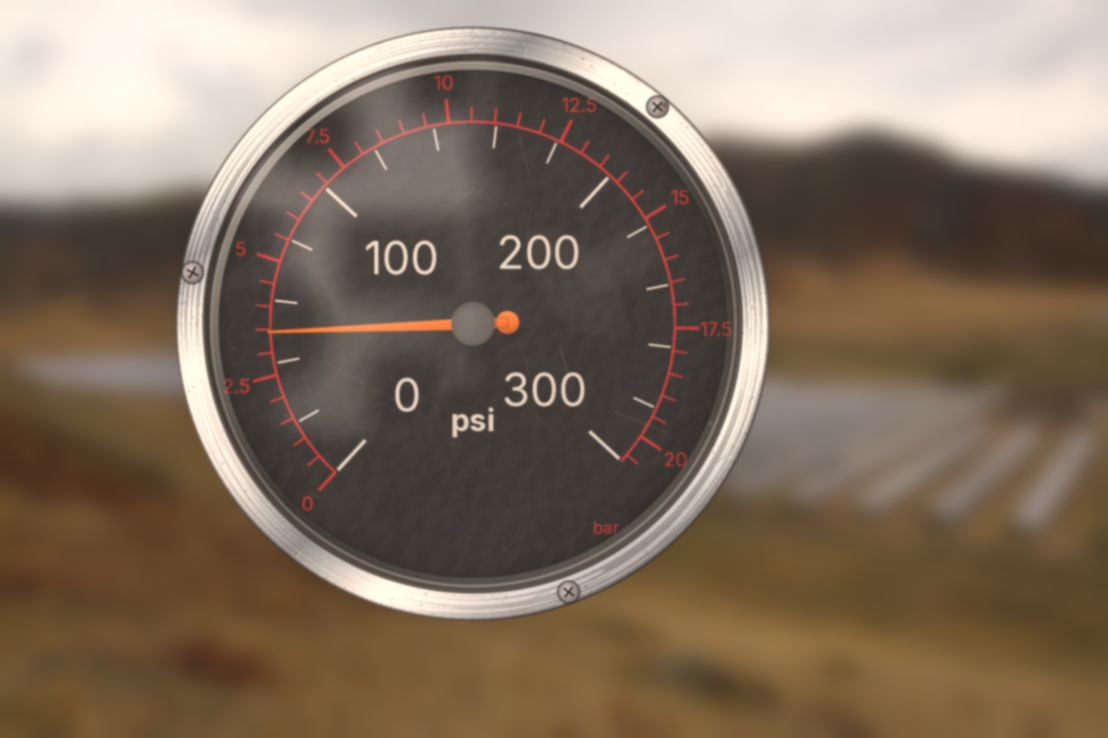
**50** psi
